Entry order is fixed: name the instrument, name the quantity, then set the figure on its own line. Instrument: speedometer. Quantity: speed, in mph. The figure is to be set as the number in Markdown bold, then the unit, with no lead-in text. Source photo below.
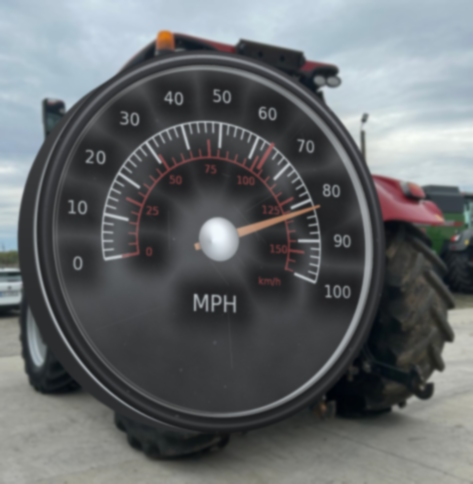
**82** mph
